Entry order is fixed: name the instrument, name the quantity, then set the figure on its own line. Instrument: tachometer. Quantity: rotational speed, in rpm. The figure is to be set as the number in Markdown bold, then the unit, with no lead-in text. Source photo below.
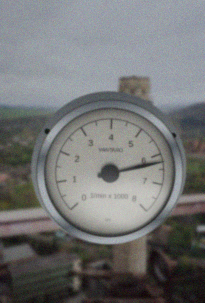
**6250** rpm
